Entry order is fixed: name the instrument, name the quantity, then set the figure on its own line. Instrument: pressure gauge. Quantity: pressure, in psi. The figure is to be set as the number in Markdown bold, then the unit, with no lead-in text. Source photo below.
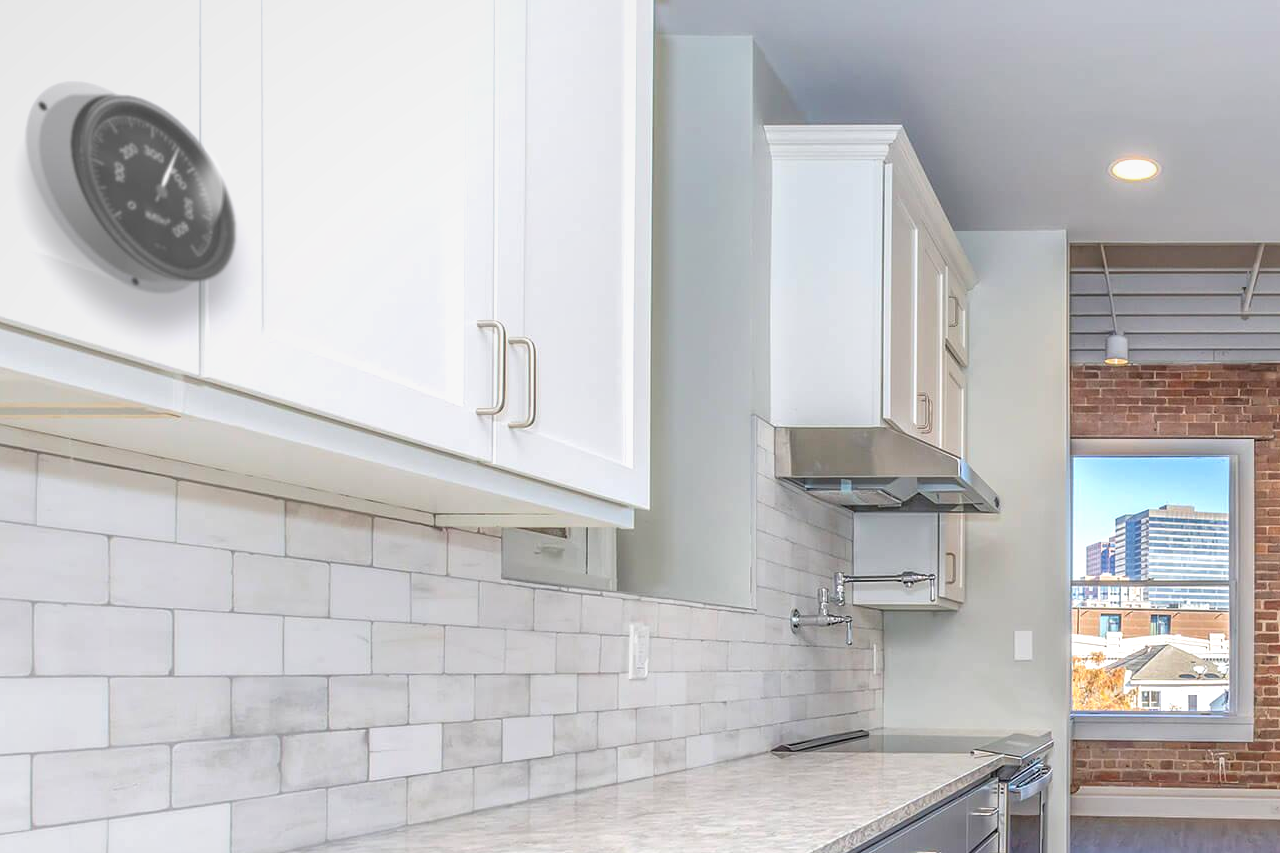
**350** psi
